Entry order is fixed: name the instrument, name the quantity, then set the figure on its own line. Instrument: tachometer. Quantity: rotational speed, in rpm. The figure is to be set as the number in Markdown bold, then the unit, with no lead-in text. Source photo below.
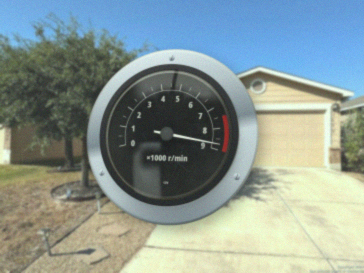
**8750** rpm
